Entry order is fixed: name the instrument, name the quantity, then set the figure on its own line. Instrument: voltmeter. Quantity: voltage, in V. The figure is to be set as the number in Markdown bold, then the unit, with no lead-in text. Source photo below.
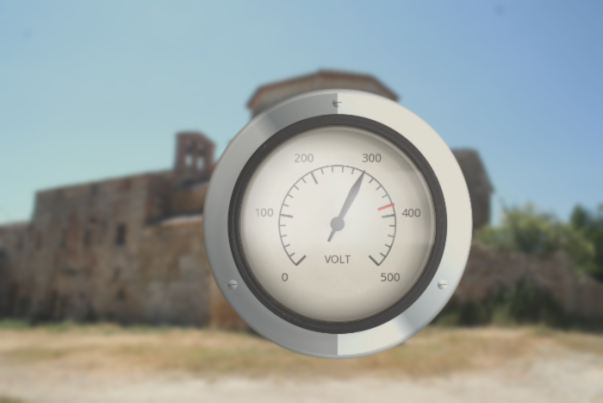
**300** V
